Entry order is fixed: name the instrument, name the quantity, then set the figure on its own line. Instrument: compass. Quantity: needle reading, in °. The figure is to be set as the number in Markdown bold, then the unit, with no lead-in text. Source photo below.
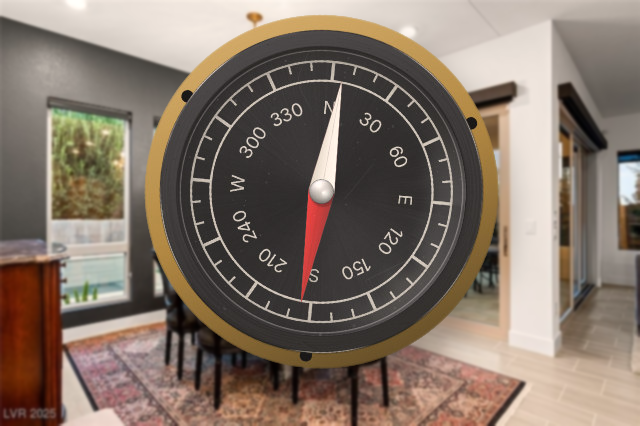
**185** °
